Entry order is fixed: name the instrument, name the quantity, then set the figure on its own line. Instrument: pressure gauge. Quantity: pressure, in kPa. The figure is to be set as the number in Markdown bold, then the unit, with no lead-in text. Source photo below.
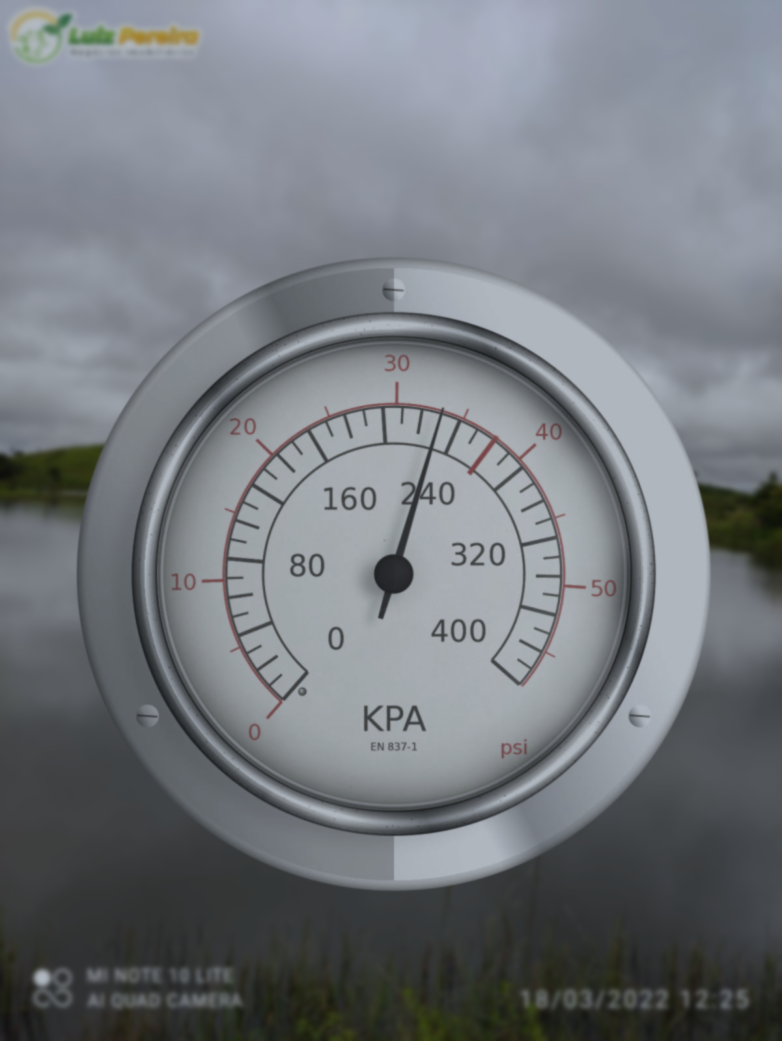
**230** kPa
